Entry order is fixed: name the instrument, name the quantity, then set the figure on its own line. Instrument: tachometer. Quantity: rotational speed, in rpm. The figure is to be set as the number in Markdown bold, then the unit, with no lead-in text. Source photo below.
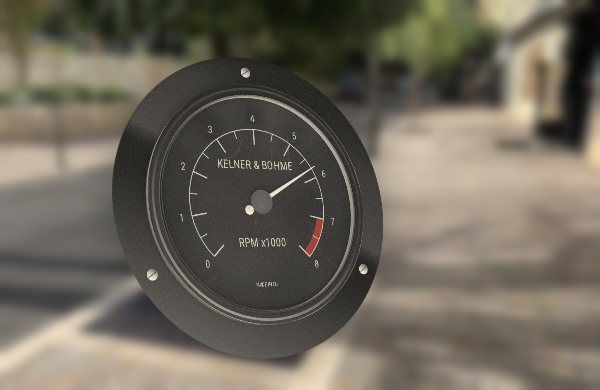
**5750** rpm
